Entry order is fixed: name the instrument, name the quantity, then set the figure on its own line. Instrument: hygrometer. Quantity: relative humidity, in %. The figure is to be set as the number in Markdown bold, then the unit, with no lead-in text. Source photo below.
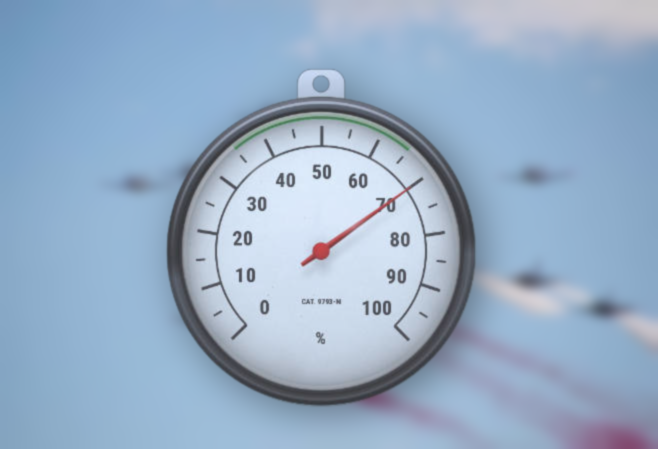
**70** %
